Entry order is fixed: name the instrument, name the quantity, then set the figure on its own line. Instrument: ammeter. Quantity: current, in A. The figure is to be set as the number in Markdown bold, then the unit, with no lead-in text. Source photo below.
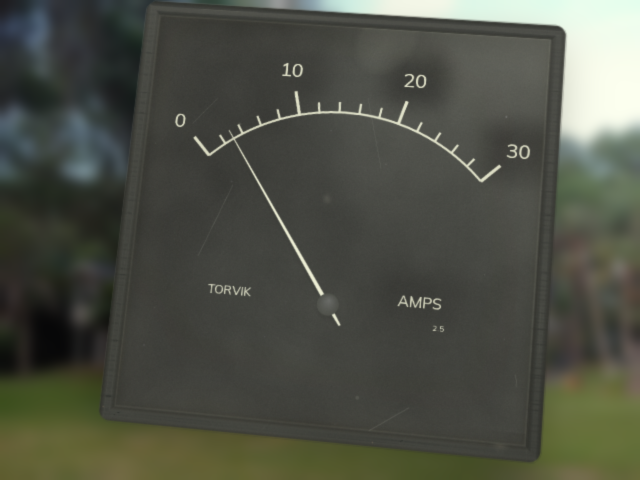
**3** A
